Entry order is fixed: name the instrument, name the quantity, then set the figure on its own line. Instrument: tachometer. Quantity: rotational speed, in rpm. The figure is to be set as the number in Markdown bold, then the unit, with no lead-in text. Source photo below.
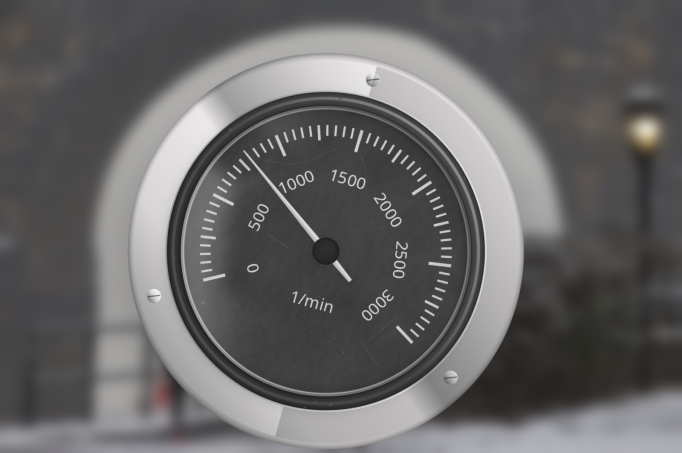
**800** rpm
